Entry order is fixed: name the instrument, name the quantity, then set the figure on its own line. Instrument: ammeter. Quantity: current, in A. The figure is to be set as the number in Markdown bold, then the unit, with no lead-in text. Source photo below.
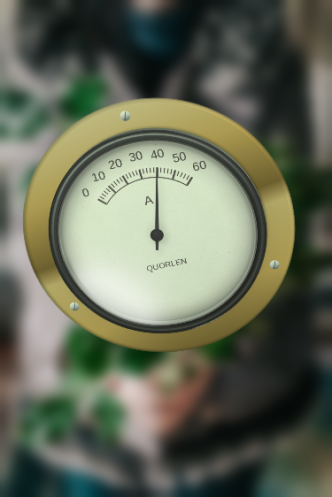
**40** A
